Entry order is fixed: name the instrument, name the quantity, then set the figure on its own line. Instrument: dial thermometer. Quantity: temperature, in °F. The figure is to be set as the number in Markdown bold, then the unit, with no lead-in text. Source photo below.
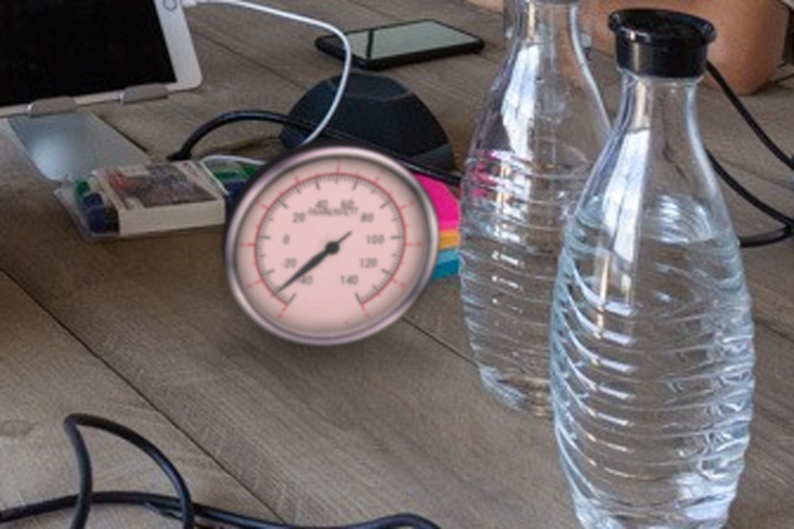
**-30** °F
